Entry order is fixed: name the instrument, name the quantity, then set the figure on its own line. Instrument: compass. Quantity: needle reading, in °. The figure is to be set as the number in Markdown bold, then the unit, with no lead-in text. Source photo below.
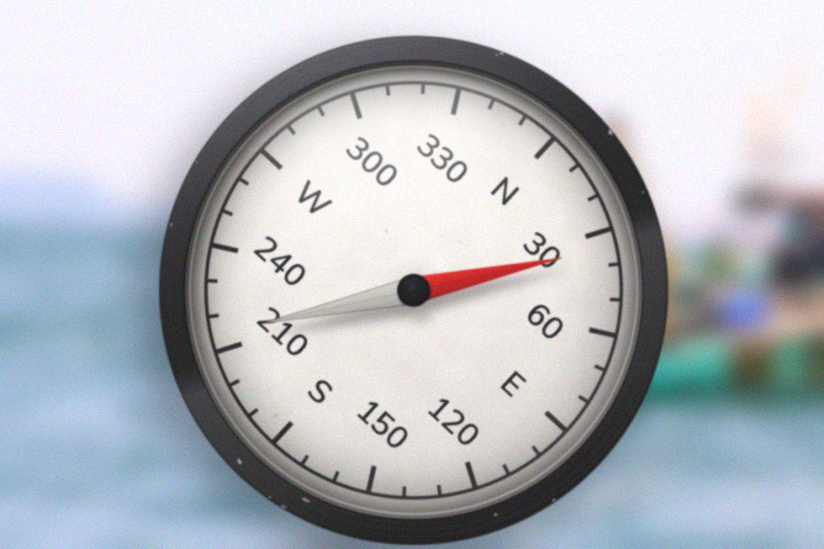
**35** °
